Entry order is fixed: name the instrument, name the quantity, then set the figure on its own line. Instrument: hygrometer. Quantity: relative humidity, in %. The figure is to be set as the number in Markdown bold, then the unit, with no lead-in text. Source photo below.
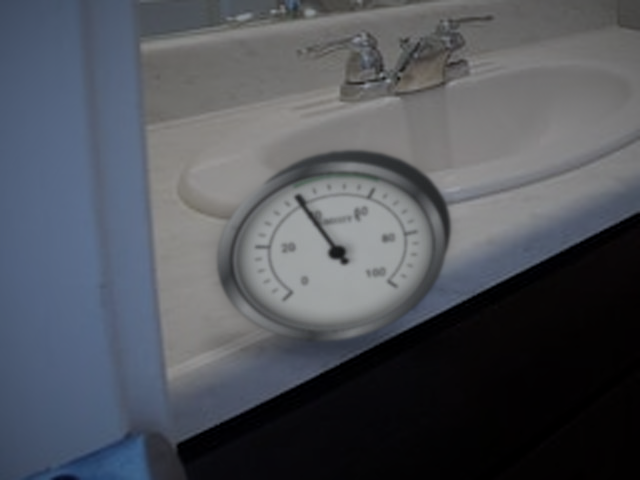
**40** %
